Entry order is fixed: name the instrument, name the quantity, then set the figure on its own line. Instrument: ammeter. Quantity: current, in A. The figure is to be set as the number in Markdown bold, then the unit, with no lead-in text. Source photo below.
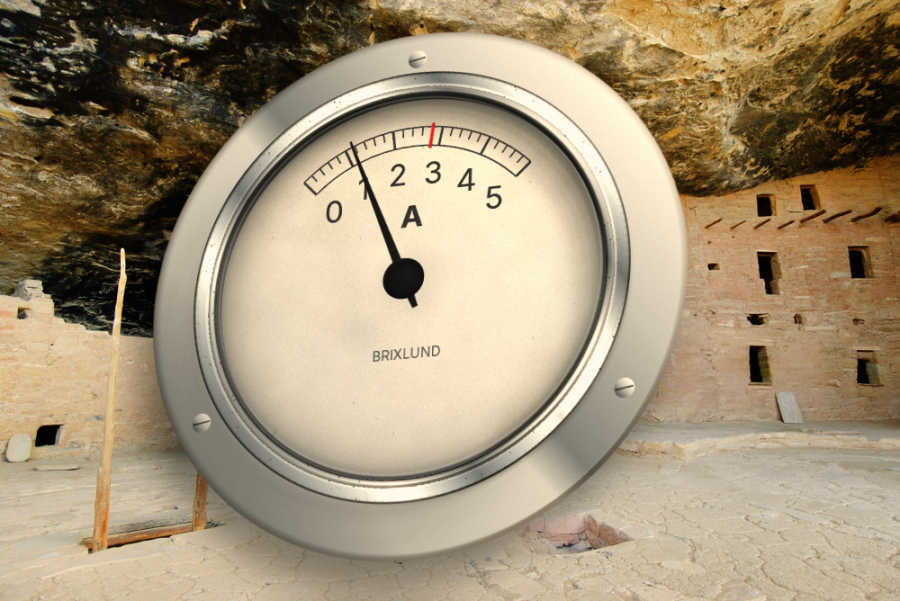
**1.2** A
